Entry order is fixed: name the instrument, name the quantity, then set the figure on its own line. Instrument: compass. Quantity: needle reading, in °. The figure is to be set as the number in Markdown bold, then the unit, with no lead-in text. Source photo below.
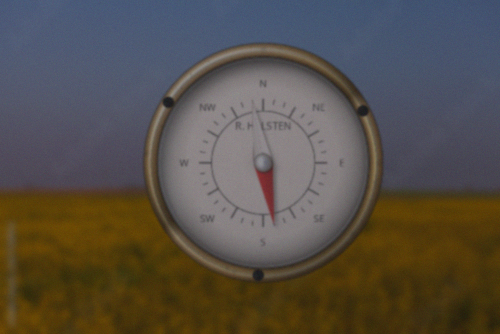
**170** °
